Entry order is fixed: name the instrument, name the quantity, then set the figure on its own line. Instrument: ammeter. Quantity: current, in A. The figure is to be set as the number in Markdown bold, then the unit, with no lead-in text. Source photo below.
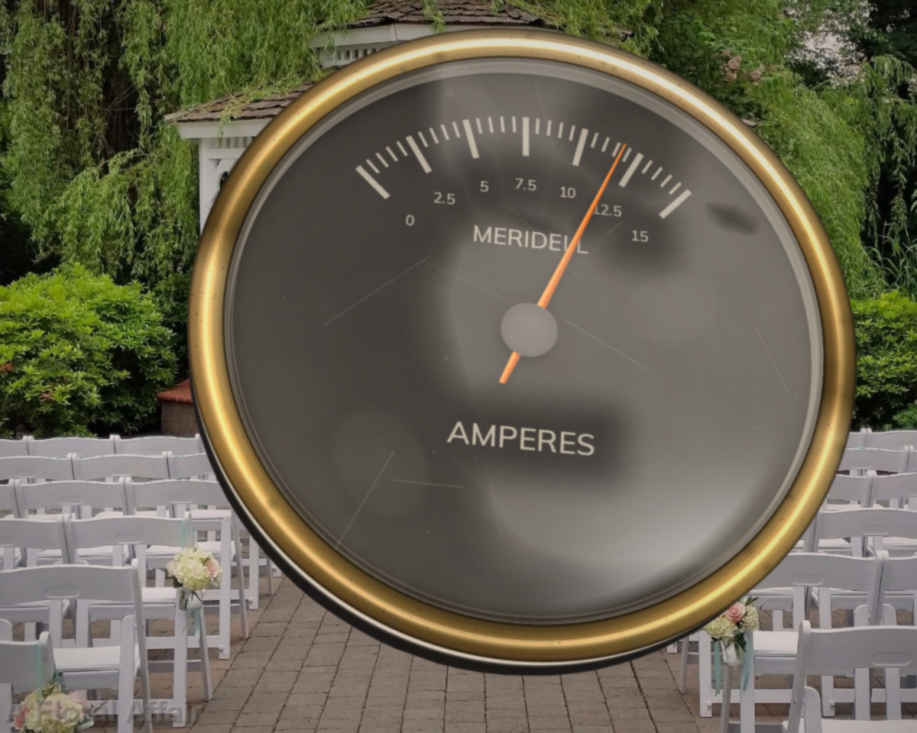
**11.75** A
